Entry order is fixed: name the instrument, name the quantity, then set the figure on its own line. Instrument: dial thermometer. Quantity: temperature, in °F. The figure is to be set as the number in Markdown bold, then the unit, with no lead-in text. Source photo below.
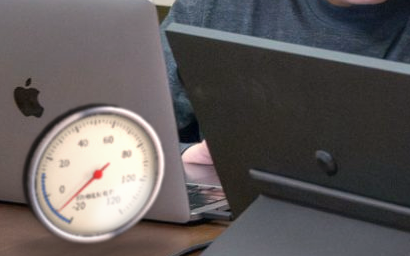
**-10** °F
